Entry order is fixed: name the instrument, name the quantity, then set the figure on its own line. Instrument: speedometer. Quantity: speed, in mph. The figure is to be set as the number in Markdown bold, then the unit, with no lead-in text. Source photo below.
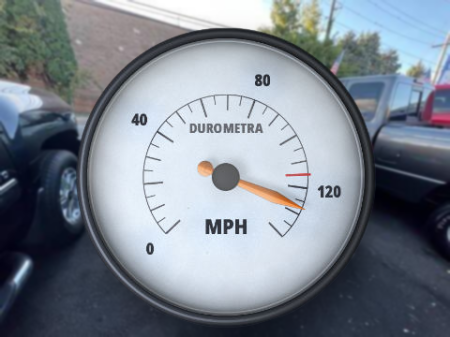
**127.5** mph
